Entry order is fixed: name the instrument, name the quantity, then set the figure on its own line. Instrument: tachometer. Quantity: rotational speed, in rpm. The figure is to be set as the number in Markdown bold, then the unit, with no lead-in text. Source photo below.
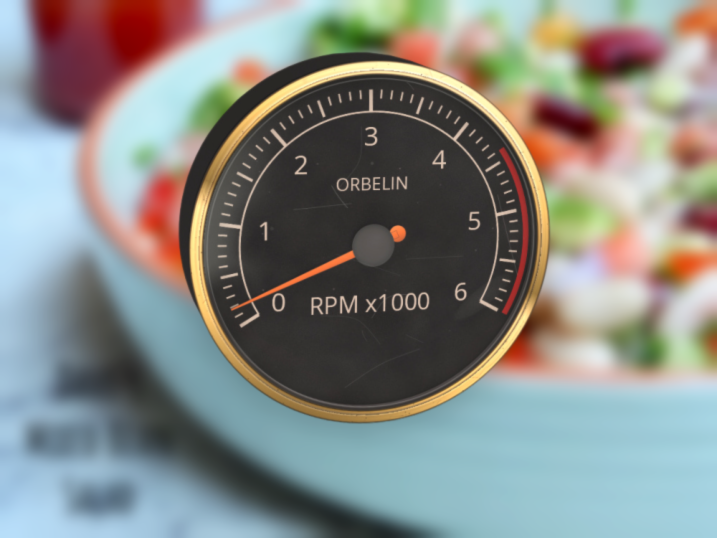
**200** rpm
